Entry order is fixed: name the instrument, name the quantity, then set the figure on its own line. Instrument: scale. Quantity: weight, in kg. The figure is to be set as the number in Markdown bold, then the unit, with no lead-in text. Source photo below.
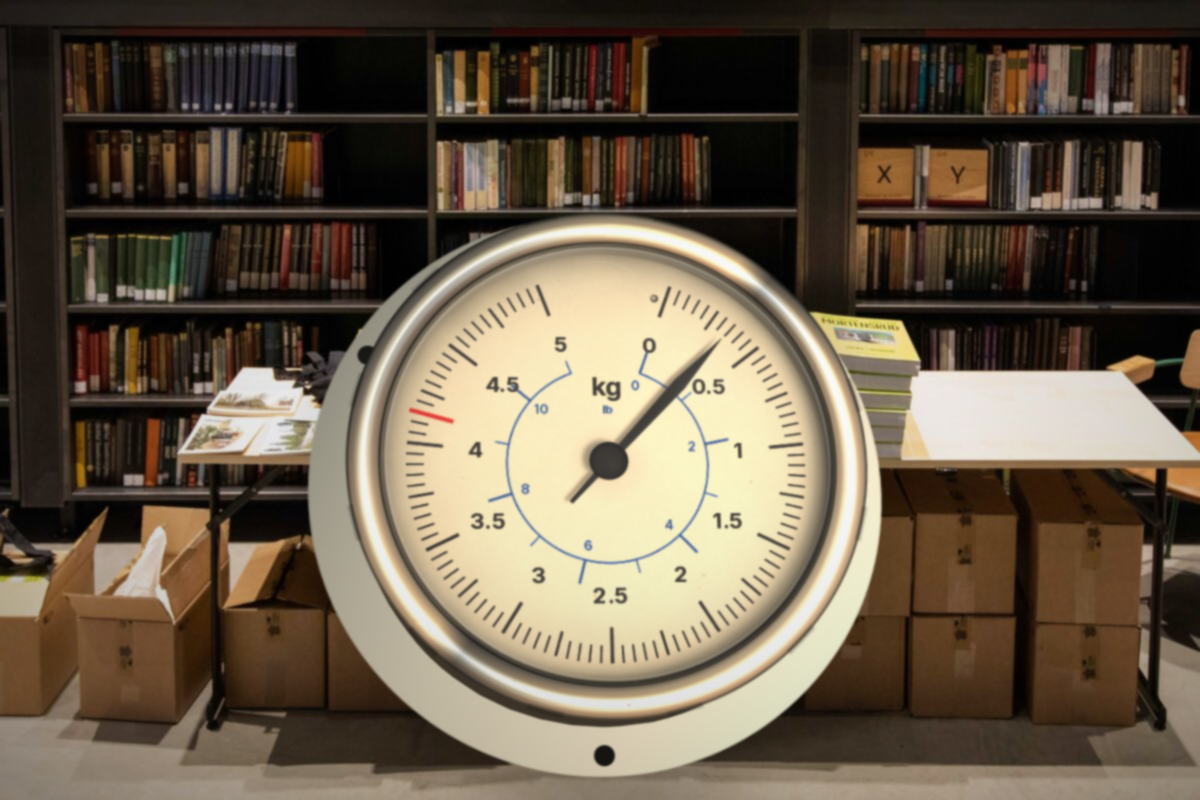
**0.35** kg
